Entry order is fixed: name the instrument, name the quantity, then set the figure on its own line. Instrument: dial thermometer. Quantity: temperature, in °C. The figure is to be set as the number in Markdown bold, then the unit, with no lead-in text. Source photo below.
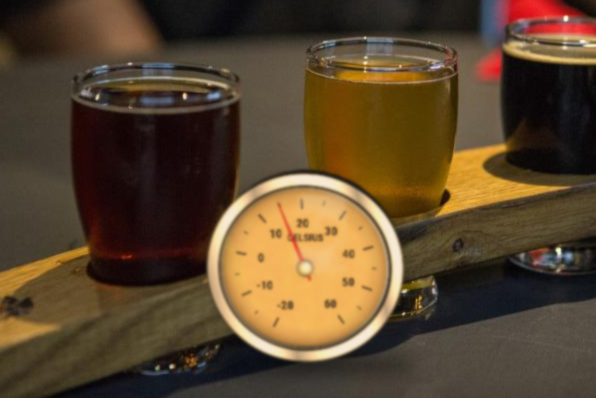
**15** °C
